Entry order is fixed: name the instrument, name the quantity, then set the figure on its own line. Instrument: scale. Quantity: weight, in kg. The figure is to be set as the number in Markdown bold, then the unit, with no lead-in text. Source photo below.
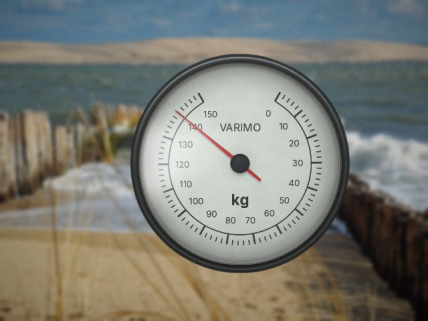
**140** kg
